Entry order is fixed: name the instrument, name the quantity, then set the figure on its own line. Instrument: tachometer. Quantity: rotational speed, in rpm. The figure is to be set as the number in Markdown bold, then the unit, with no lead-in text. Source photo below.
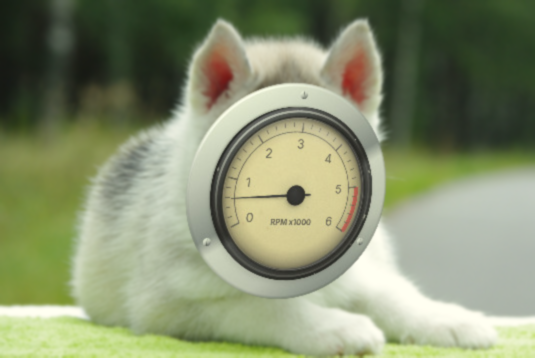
**600** rpm
